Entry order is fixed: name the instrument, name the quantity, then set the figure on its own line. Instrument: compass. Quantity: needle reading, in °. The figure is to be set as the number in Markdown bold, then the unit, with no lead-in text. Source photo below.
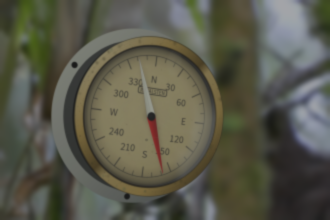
**160** °
